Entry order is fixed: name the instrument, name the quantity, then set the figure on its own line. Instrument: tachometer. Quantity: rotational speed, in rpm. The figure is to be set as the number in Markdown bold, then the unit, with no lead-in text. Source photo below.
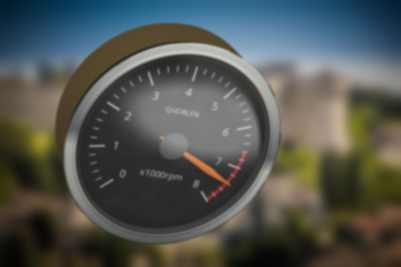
**7400** rpm
